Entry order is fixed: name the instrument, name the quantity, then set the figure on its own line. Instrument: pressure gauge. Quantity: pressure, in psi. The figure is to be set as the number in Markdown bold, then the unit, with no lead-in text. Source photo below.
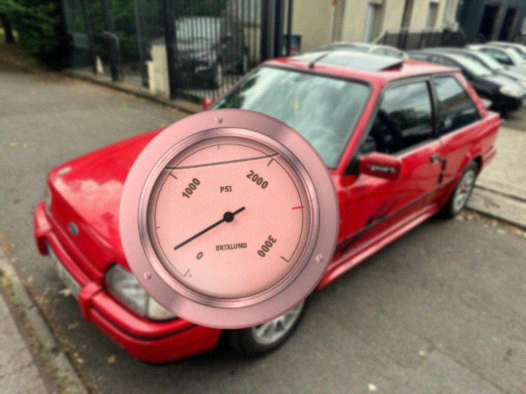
**250** psi
